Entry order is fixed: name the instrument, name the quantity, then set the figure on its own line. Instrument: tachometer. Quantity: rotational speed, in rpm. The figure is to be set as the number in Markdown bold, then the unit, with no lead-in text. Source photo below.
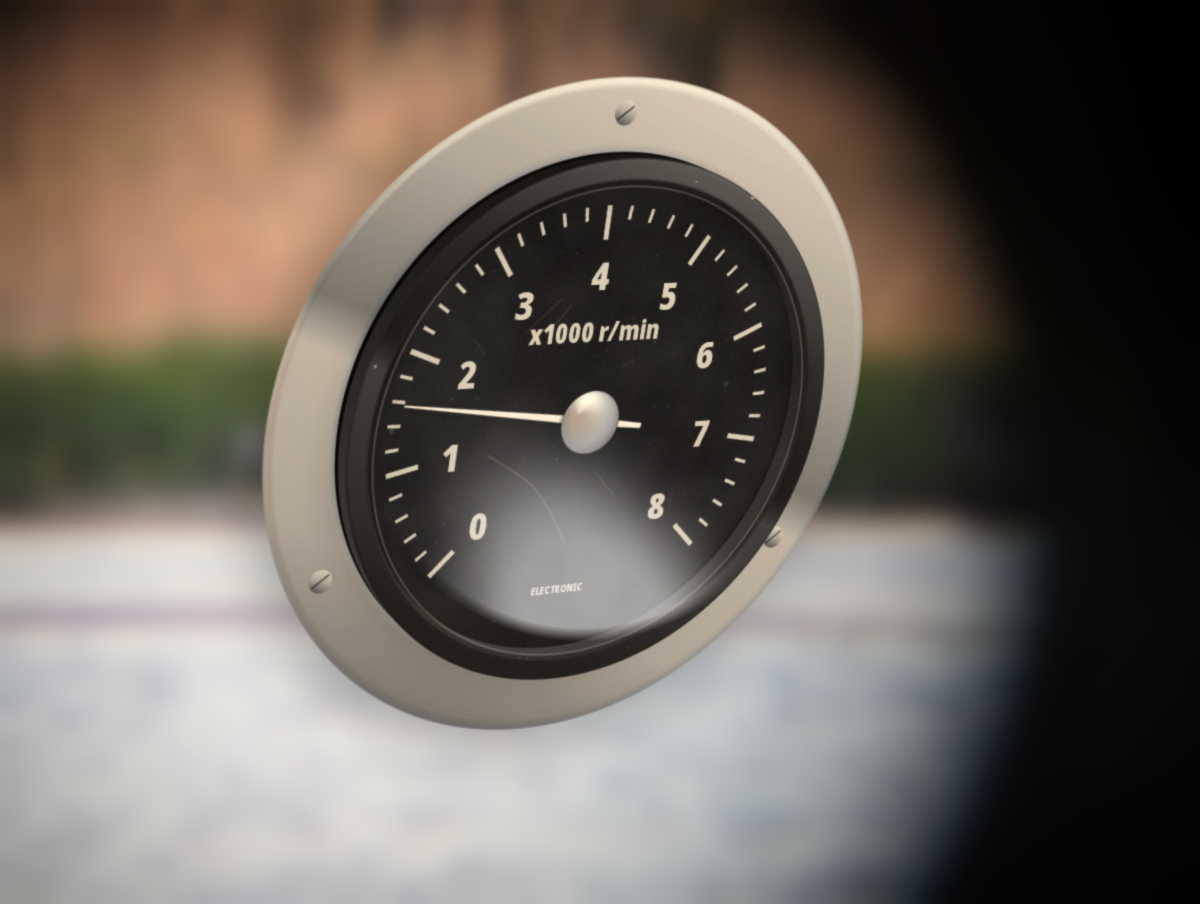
**1600** rpm
